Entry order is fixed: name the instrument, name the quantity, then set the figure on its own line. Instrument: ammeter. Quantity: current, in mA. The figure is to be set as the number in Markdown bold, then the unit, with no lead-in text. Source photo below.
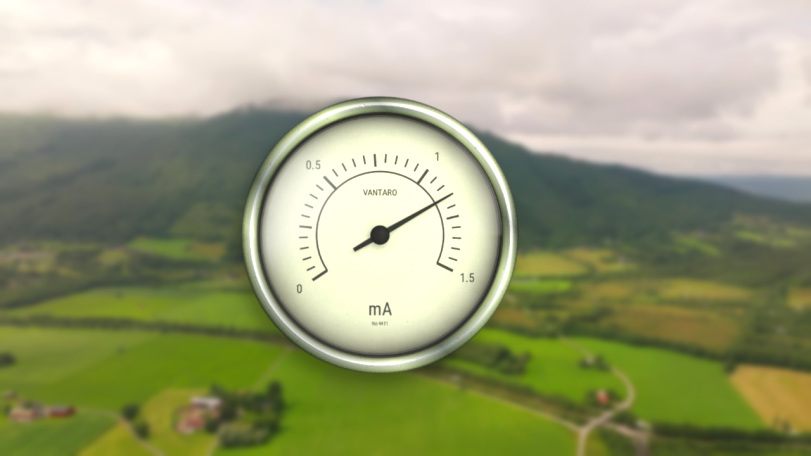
**1.15** mA
